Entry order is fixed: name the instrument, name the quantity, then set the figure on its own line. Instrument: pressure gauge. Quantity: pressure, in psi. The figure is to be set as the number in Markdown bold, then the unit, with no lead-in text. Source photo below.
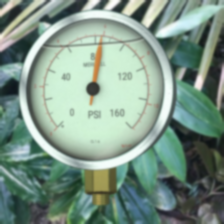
**85** psi
